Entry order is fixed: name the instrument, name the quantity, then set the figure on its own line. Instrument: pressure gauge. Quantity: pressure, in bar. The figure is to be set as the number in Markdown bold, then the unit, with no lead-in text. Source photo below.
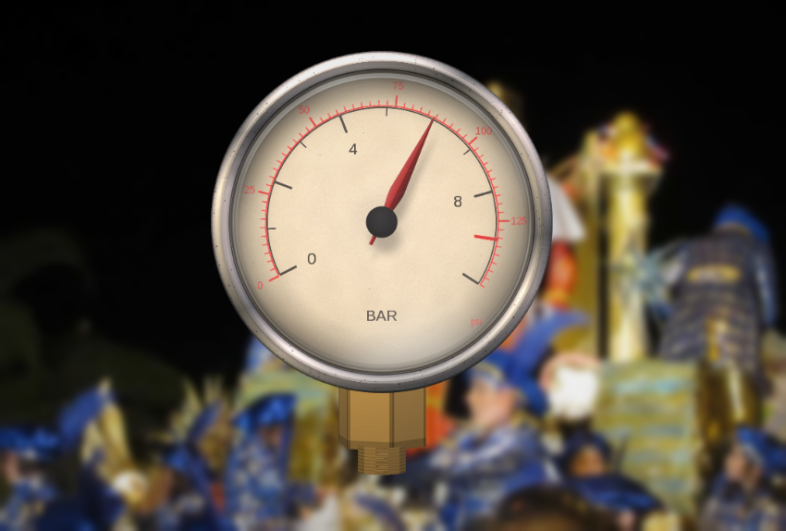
**6** bar
